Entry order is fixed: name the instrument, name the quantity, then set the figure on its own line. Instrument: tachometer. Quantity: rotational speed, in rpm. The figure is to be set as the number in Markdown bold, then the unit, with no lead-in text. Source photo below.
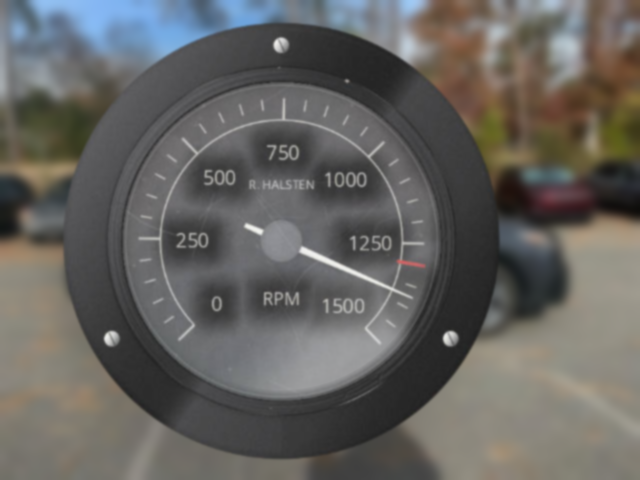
**1375** rpm
